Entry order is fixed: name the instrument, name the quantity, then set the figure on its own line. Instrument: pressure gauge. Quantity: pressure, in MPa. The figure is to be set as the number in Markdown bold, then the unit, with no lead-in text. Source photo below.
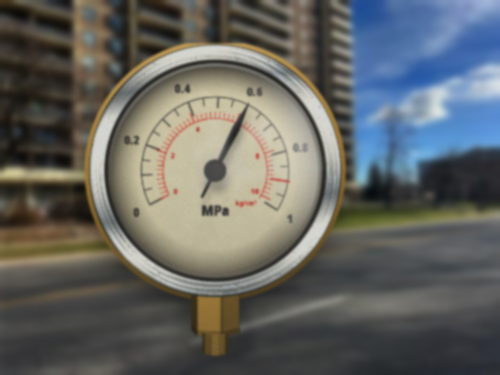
**0.6** MPa
